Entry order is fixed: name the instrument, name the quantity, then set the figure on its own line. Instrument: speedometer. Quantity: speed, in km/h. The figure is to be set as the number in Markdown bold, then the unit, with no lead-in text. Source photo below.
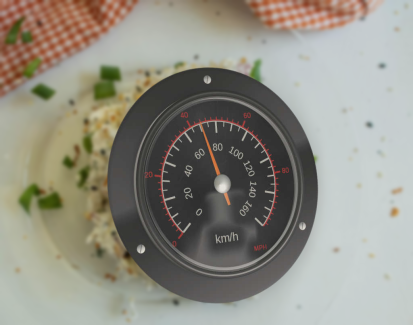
**70** km/h
